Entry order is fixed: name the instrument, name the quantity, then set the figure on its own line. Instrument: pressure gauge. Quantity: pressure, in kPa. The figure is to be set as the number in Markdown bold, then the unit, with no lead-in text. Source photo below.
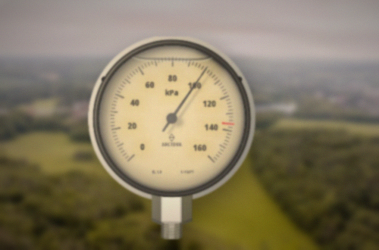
**100** kPa
